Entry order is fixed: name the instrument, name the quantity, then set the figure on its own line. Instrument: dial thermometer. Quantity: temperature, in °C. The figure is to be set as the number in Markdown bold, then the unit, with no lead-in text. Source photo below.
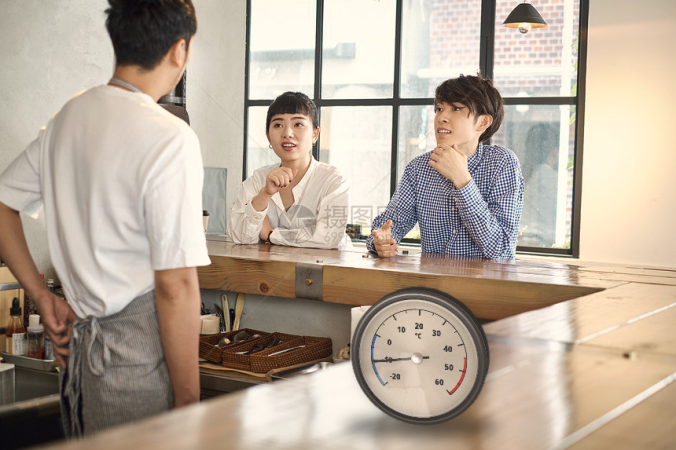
**-10** °C
